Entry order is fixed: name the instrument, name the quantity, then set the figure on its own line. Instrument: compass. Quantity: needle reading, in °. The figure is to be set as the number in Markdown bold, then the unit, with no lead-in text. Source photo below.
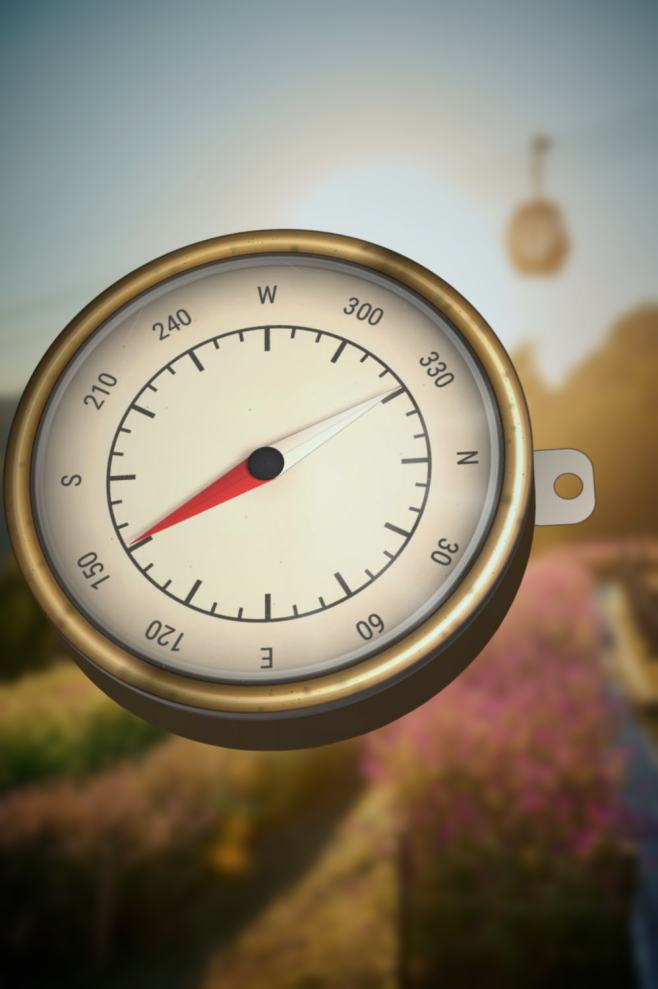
**150** °
